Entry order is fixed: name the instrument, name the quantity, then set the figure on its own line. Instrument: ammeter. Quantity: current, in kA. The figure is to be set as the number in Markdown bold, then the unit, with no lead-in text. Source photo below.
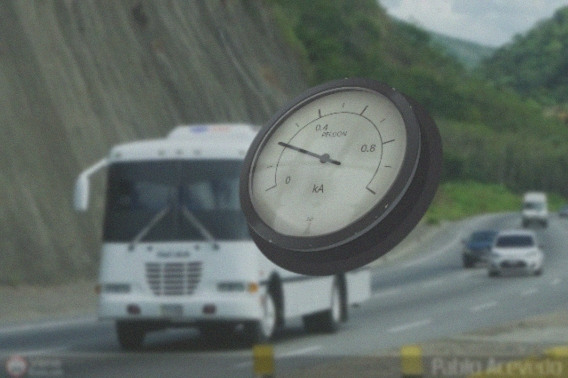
**0.2** kA
